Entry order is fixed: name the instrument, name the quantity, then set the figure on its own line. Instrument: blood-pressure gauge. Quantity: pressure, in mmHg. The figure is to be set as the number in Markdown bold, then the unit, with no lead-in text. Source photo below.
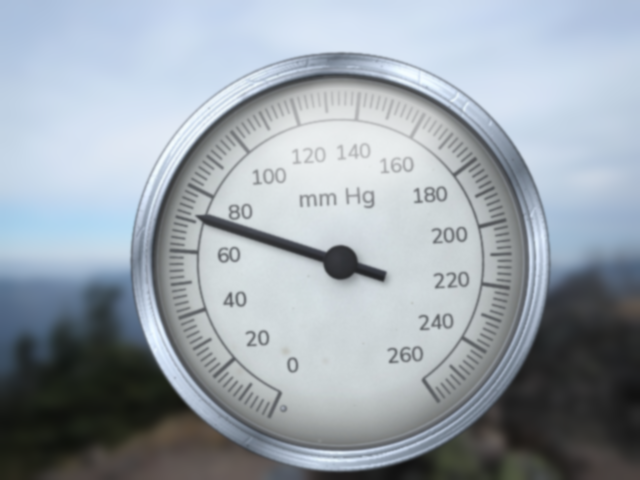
**72** mmHg
